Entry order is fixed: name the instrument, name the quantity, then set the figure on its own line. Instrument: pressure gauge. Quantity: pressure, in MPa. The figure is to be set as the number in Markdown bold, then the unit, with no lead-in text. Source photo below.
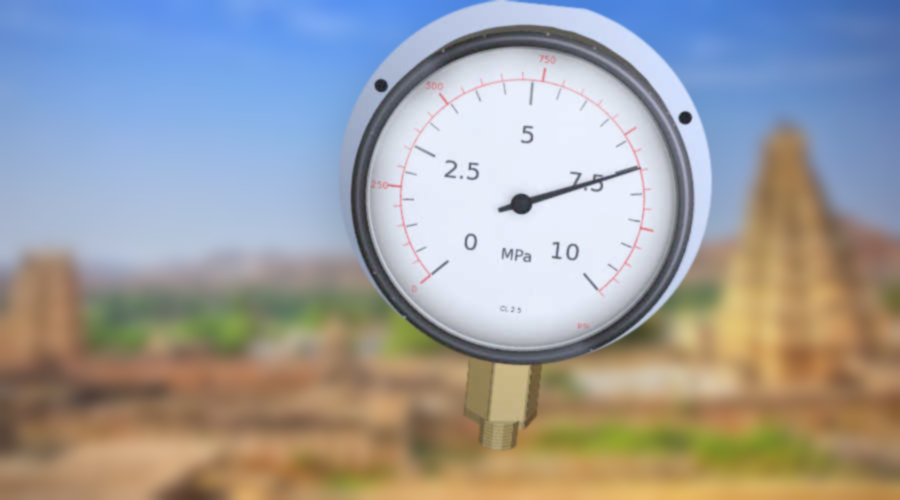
**7.5** MPa
